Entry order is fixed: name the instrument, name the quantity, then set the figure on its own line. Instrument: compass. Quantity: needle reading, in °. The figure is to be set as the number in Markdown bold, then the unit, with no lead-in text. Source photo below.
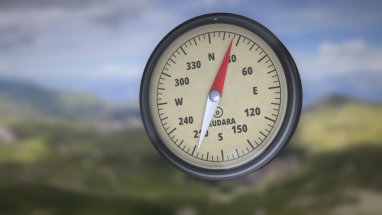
**25** °
